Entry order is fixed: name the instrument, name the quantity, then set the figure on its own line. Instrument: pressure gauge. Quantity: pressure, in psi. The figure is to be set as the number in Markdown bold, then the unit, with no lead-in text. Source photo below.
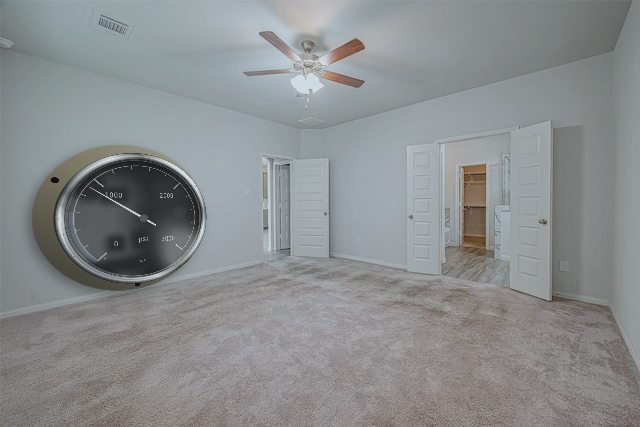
**900** psi
